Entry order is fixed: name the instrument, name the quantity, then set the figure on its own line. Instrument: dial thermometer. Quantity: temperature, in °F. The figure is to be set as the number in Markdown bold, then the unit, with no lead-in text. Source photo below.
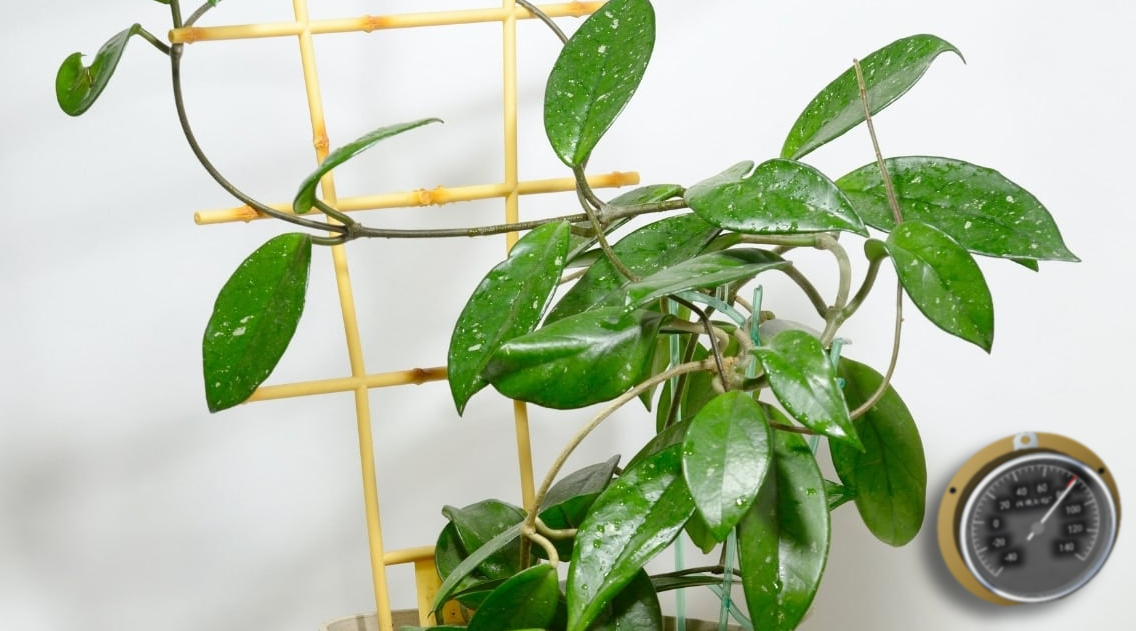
**80** °F
